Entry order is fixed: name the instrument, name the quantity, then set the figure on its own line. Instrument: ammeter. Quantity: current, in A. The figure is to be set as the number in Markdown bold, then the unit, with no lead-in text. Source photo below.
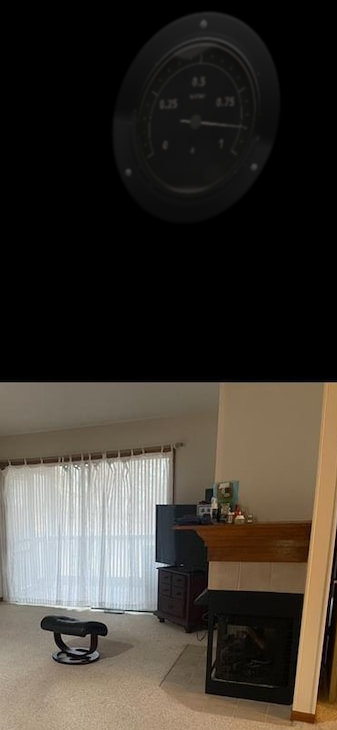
**0.9** A
